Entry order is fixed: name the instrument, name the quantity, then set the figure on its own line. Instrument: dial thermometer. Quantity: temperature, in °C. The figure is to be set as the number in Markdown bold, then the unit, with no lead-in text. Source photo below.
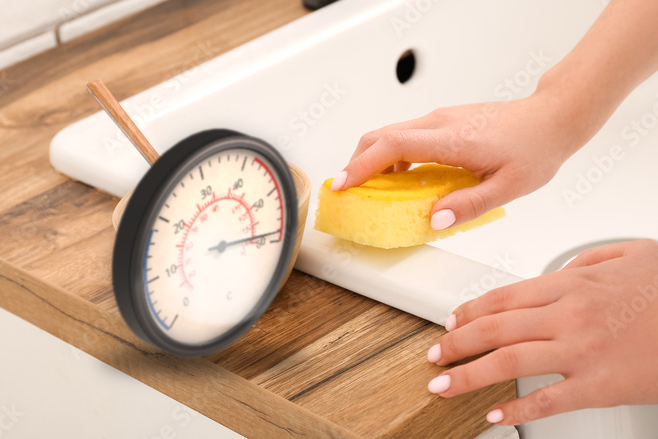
**58** °C
